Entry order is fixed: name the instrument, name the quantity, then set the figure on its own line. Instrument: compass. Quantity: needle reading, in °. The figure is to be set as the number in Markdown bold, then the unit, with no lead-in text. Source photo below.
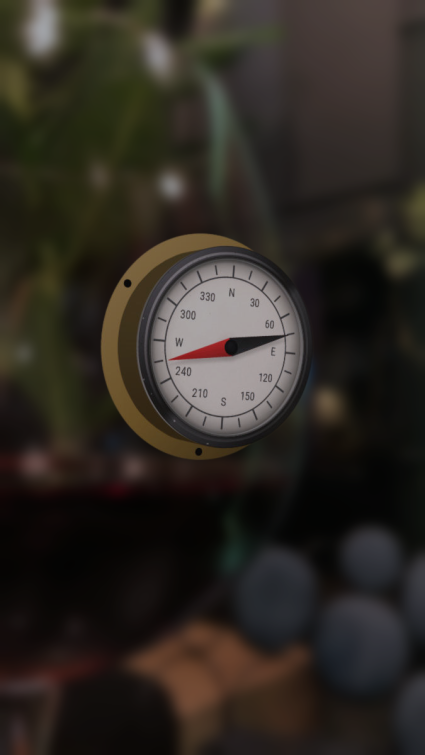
**255** °
